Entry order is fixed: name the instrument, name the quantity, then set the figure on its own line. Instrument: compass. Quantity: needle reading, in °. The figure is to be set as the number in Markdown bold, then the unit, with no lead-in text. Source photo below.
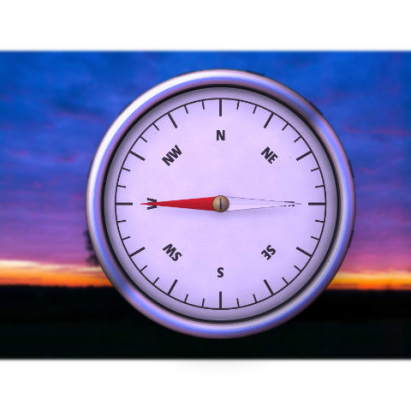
**270** °
